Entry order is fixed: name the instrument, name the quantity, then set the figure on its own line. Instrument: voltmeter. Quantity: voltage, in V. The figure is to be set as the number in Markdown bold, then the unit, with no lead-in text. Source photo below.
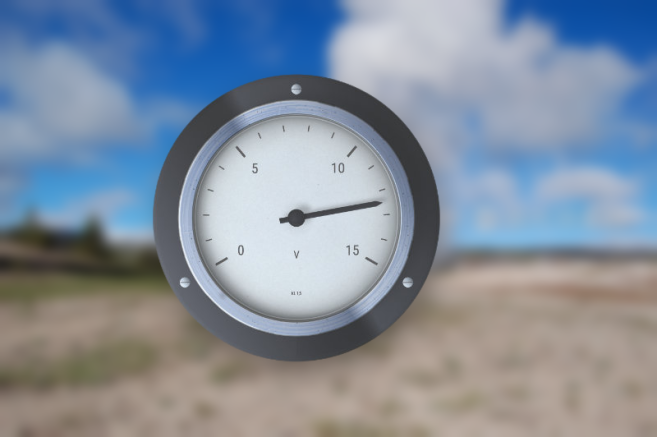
**12.5** V
